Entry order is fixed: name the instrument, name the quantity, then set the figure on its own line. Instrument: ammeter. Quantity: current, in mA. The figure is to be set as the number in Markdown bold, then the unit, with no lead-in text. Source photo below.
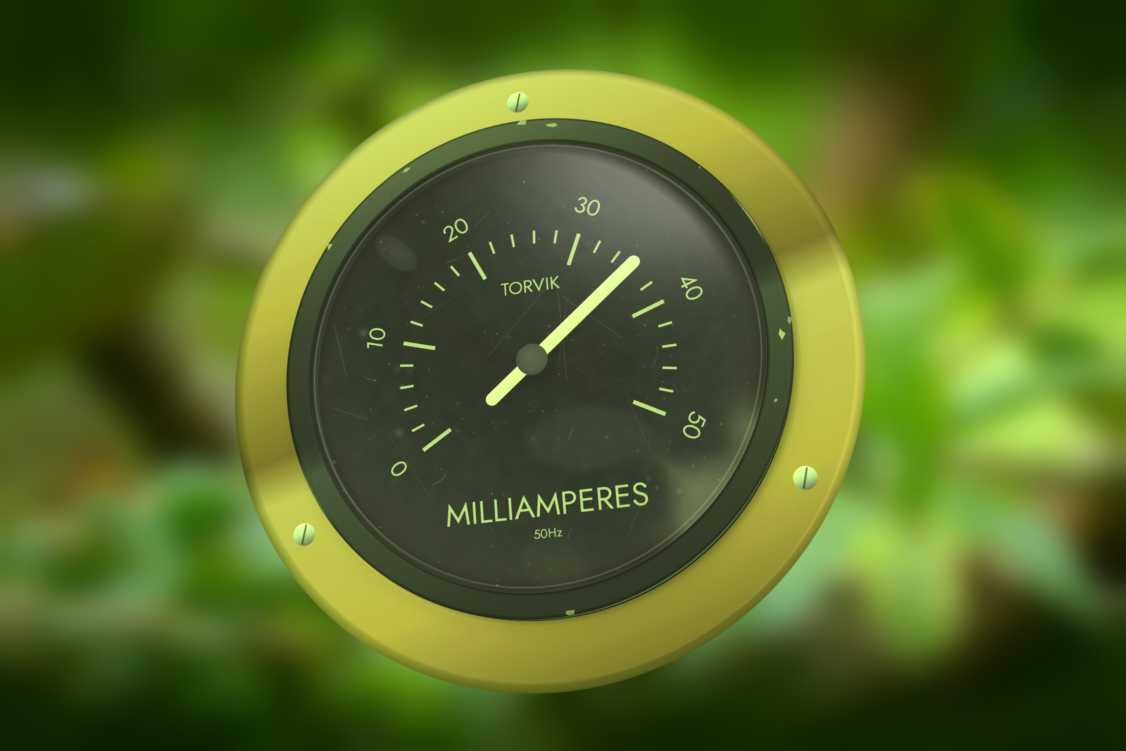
**36** mA
